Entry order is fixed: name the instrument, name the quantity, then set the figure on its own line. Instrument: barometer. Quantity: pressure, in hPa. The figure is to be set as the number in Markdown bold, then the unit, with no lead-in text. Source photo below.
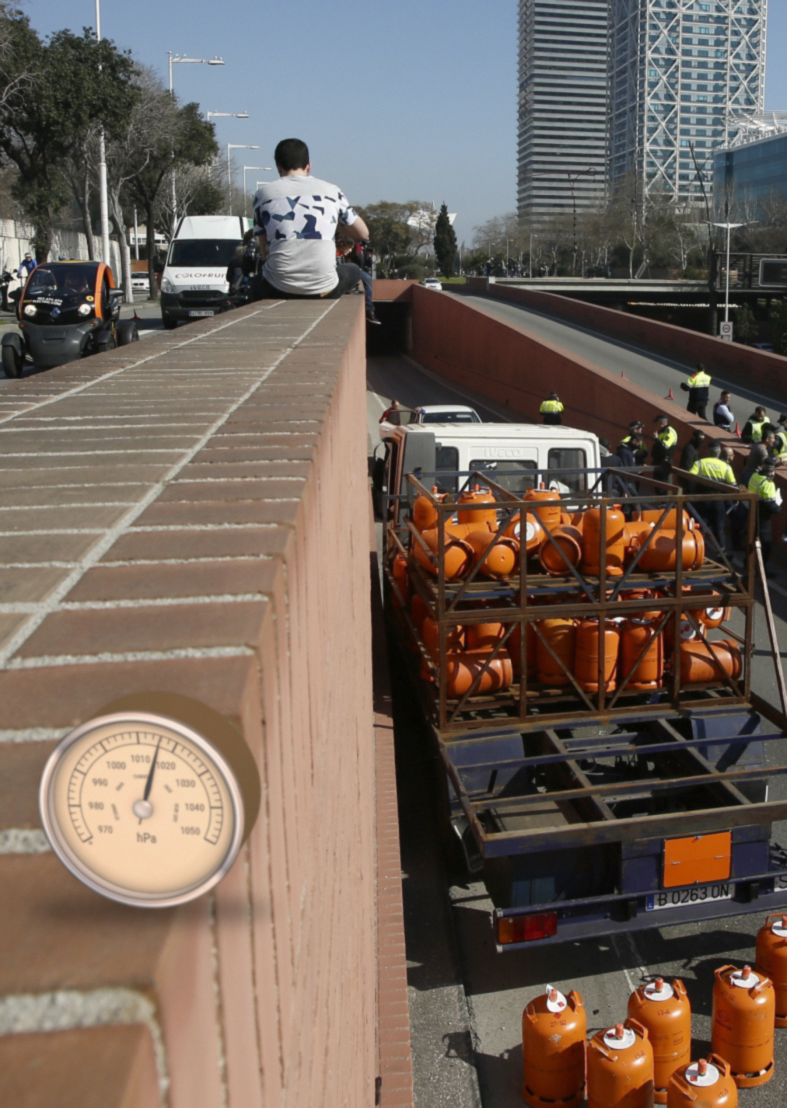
**1016** hPa
